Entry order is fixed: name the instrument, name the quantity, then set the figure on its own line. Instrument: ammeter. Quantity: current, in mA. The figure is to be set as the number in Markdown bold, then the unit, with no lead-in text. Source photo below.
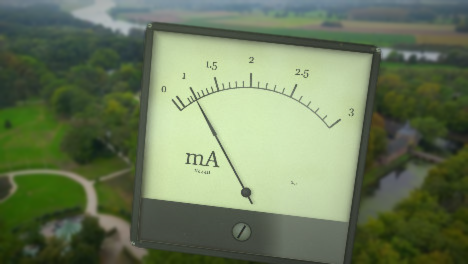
**1** mA
